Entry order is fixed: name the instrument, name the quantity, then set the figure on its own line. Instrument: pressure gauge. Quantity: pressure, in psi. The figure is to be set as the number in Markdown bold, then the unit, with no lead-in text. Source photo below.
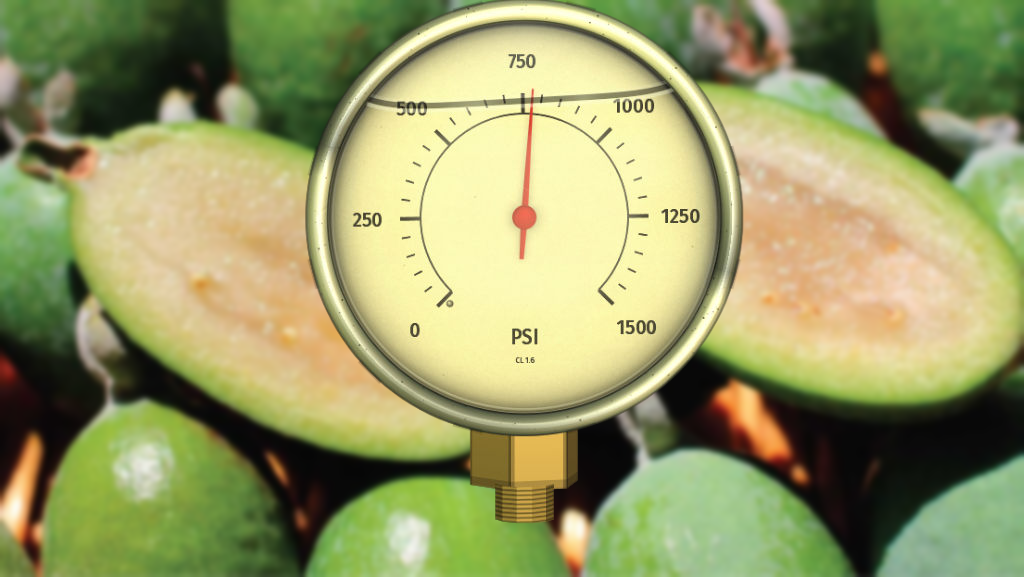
**775** psi
